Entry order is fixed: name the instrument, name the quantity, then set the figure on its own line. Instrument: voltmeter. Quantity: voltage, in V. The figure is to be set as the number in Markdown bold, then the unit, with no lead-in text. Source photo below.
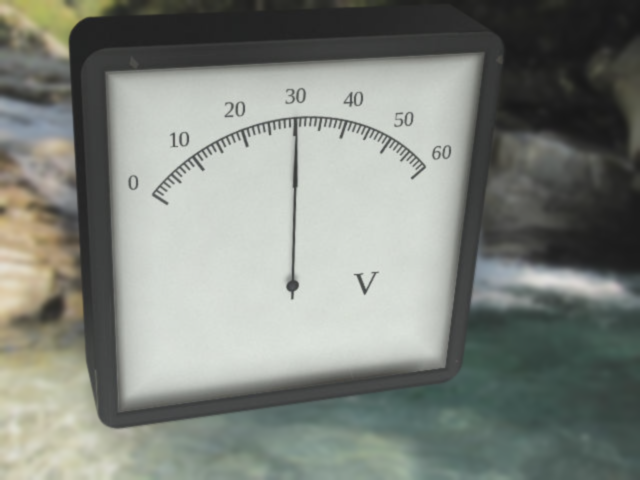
**30** V
